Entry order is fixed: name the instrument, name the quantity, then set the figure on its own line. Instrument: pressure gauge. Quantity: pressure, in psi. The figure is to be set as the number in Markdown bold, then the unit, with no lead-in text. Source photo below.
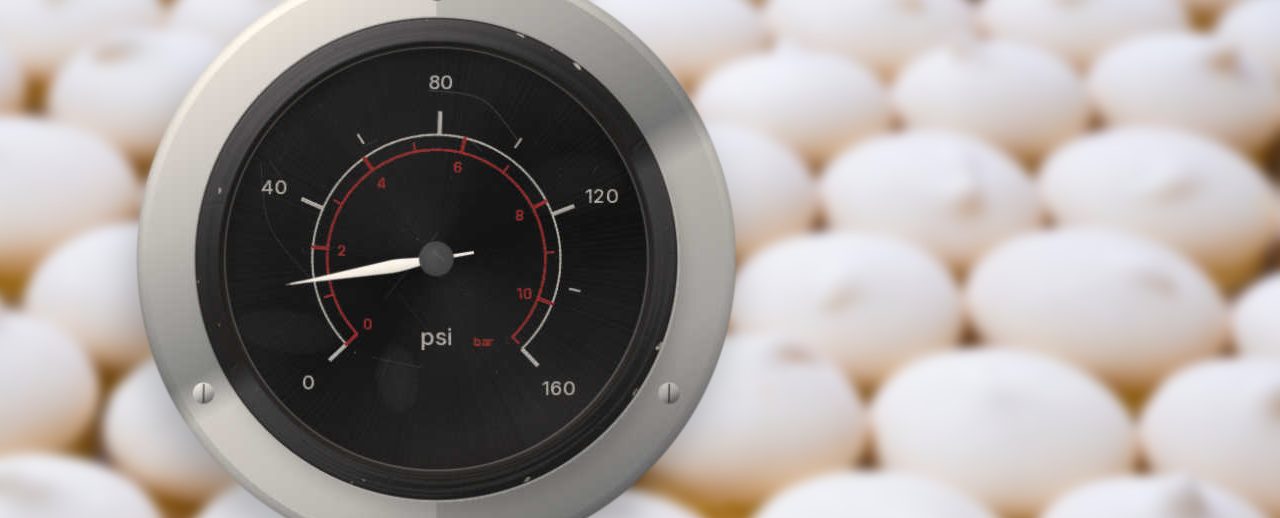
**20** psi
